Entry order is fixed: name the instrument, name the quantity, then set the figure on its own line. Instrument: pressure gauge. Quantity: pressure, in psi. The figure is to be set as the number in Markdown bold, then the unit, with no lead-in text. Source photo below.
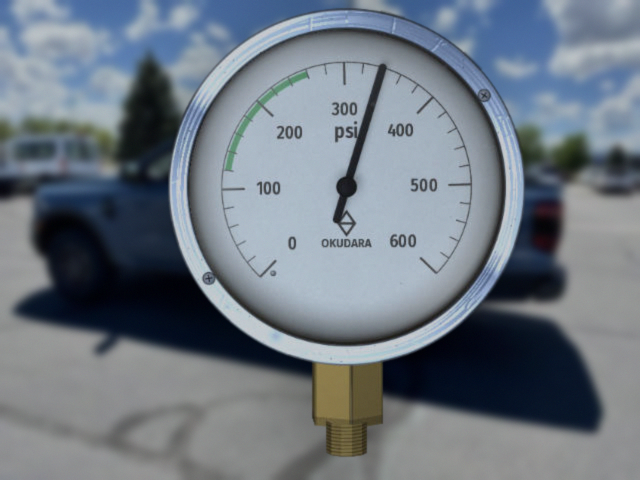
**340** psi
